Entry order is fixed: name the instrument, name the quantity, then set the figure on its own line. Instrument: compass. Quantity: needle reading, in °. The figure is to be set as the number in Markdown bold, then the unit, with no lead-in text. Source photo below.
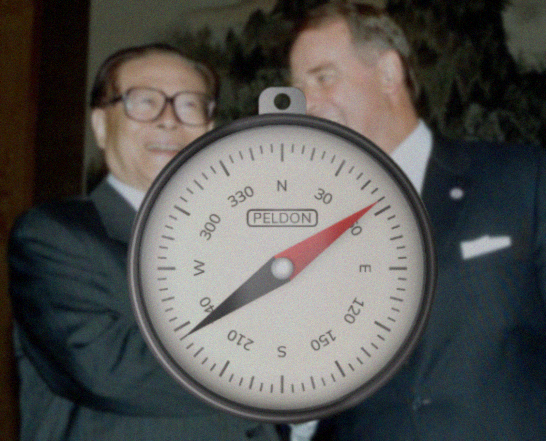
**55** °
